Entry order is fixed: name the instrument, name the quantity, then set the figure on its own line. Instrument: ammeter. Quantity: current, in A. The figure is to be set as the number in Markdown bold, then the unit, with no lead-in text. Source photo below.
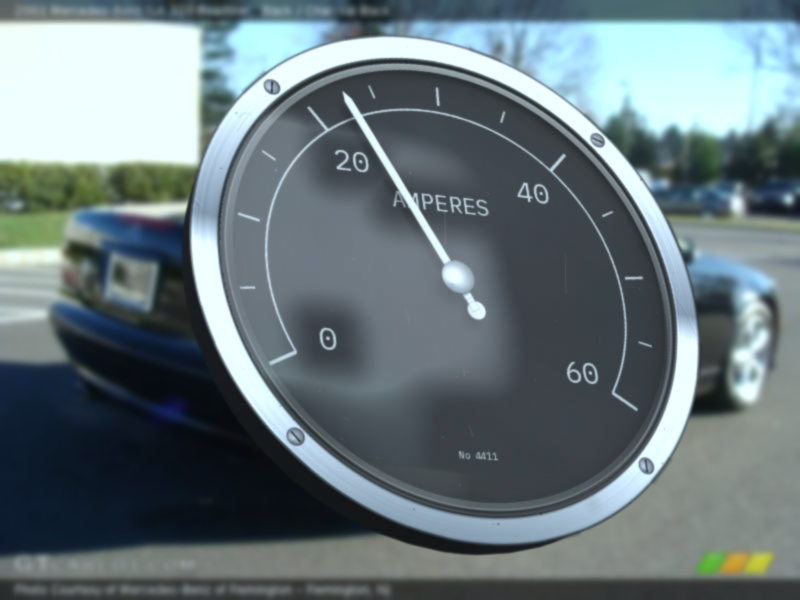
**22.5** A
